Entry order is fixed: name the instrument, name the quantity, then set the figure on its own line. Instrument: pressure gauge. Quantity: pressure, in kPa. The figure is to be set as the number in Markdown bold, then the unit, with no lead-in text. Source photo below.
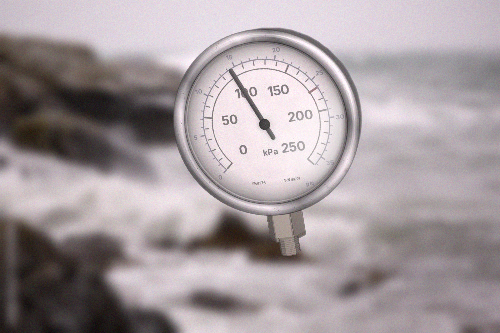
**100** kPa
